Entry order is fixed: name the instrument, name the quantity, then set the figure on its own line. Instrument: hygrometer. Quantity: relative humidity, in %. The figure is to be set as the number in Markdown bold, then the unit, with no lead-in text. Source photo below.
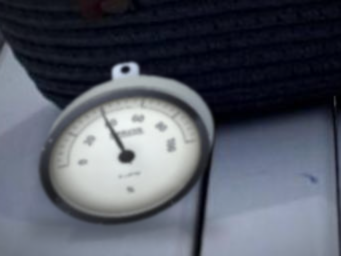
**40** %
